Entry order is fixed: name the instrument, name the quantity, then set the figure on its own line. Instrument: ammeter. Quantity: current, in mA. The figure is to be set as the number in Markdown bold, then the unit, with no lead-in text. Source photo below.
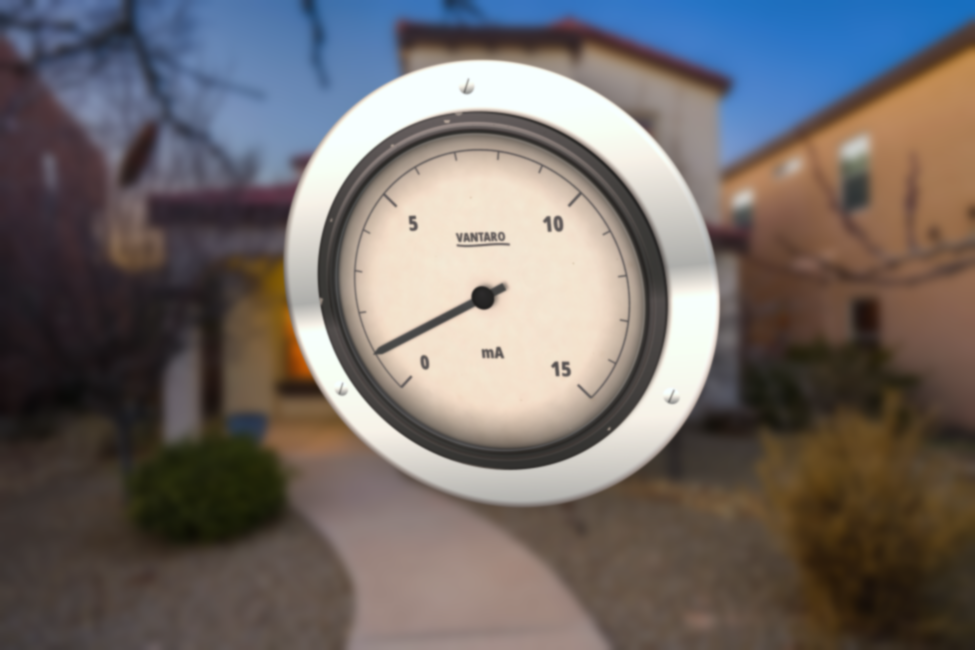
**1** mA
